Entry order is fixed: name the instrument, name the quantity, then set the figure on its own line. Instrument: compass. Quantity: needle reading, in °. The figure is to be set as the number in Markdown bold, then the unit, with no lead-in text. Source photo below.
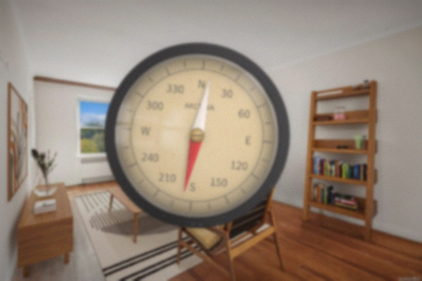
**187.5** °
